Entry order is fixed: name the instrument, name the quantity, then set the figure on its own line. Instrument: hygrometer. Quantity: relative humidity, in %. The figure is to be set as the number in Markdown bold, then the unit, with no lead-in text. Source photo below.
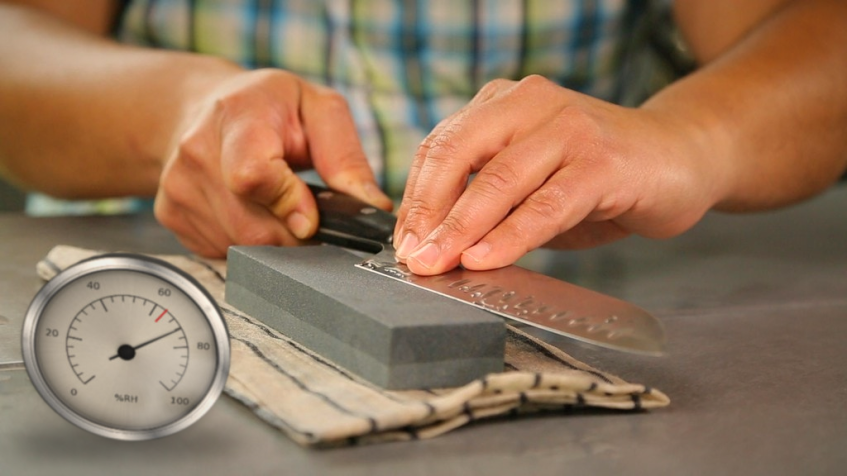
**72** %
